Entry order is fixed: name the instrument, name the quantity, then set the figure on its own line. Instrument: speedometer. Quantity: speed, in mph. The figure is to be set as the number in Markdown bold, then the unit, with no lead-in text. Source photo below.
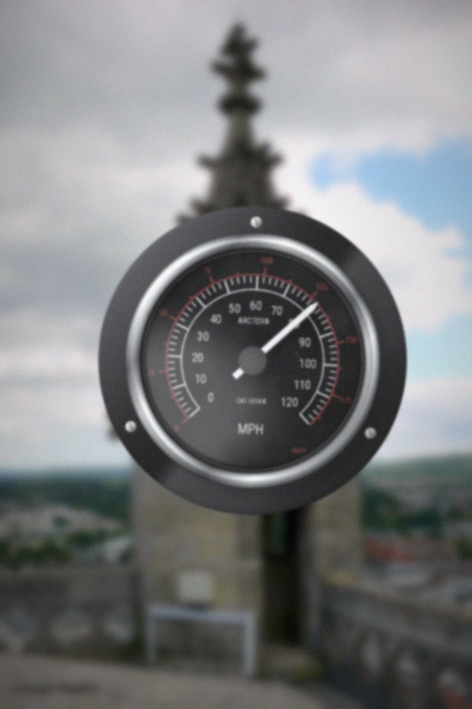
**80** mph
